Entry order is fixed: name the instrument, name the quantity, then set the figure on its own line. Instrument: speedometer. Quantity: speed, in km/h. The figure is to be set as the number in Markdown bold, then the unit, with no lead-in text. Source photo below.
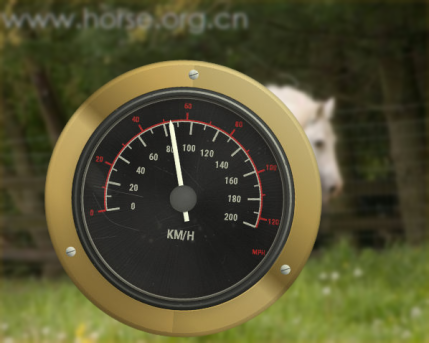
**85** km/h
